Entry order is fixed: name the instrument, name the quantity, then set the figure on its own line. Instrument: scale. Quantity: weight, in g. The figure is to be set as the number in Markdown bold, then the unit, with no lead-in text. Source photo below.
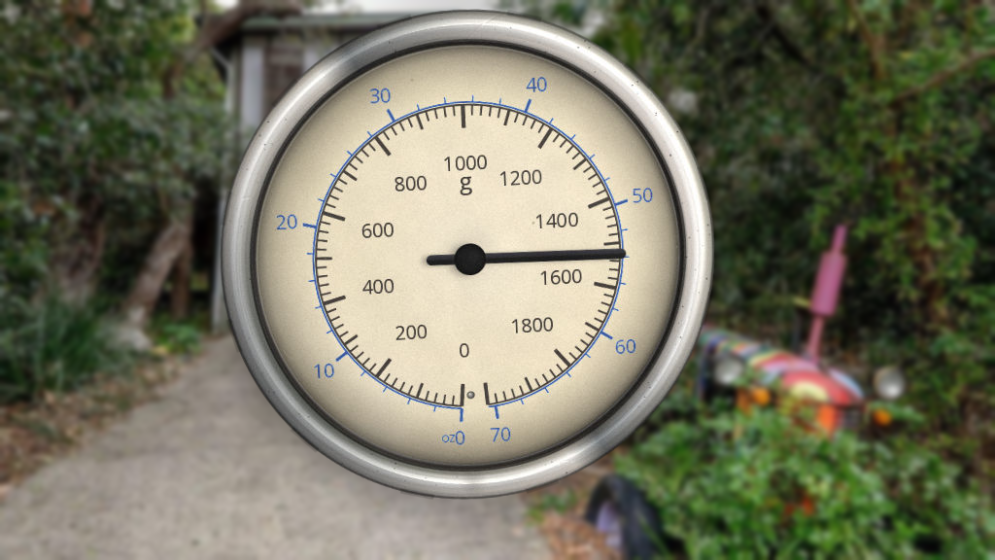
**1520** g
